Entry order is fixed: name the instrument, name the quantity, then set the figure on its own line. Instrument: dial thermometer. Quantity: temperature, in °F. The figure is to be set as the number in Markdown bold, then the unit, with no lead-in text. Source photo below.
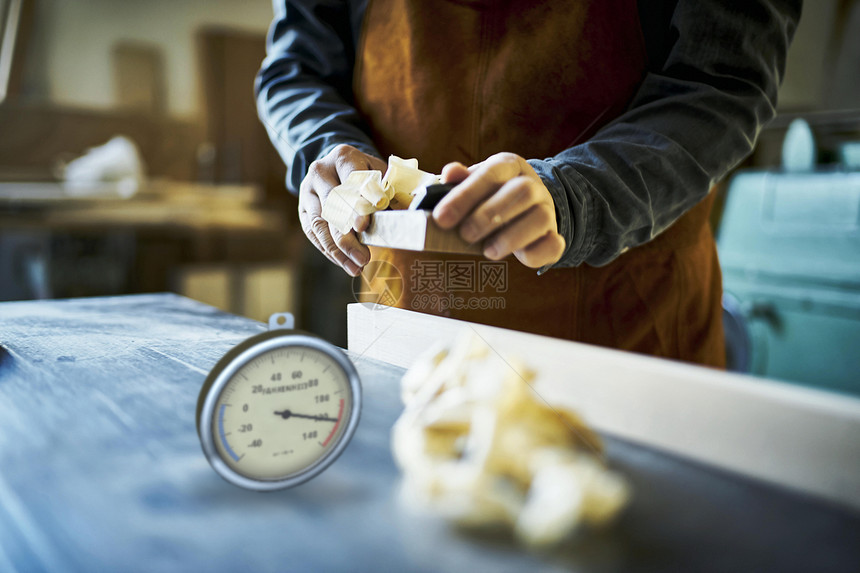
**120** °F
